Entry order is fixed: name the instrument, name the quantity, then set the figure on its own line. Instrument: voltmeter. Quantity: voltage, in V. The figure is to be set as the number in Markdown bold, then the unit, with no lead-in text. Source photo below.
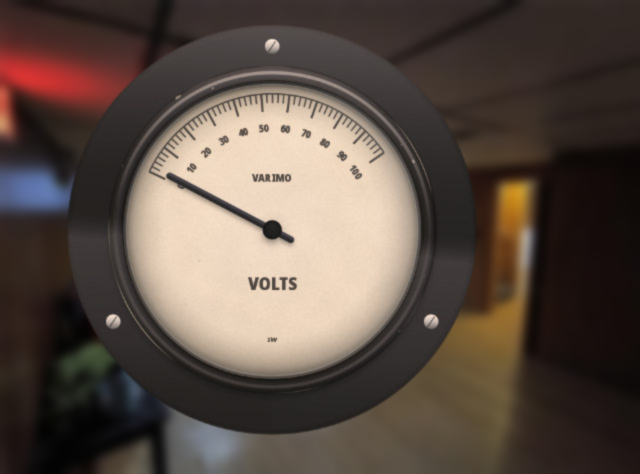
**2** V
